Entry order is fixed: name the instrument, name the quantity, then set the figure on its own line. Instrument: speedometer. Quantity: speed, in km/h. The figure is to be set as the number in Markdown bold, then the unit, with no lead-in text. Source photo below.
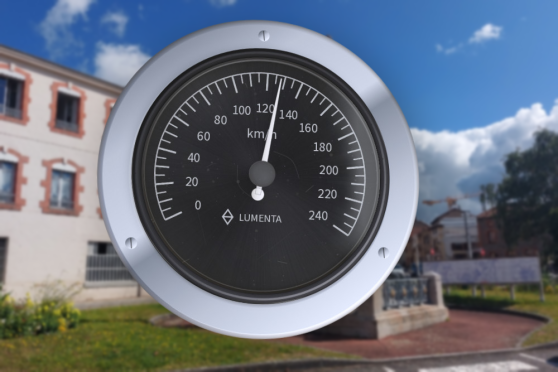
**127.5** km/h
